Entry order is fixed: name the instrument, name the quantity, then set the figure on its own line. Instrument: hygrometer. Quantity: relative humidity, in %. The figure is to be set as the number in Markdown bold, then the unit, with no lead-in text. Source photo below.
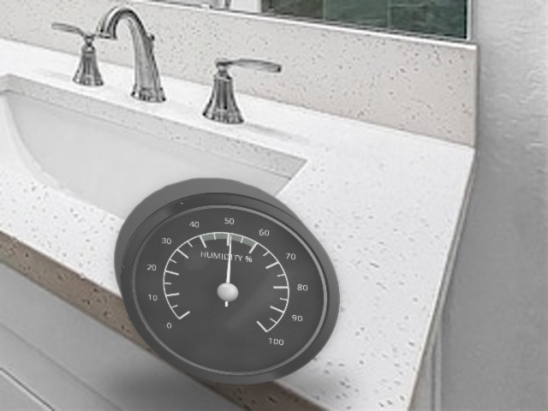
**50** %
